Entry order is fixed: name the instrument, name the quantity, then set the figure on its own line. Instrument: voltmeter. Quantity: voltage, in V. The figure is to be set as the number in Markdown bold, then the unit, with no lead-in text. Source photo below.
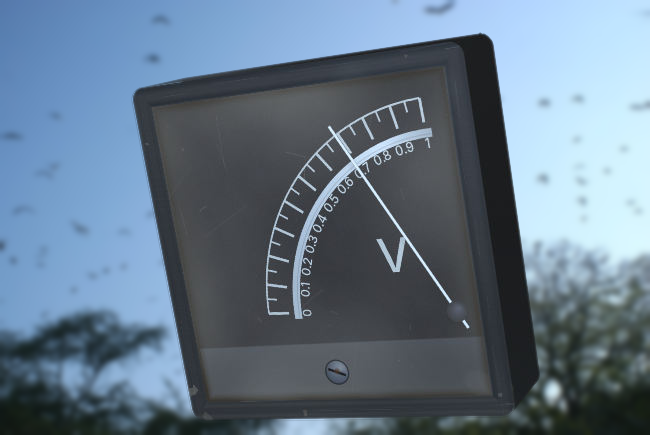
**0.7** V
